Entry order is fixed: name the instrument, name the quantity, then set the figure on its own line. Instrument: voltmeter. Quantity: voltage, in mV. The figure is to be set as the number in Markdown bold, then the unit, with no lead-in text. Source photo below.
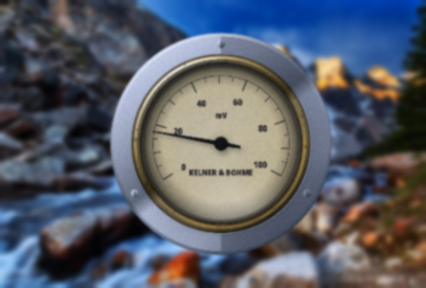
**17.5** mV
